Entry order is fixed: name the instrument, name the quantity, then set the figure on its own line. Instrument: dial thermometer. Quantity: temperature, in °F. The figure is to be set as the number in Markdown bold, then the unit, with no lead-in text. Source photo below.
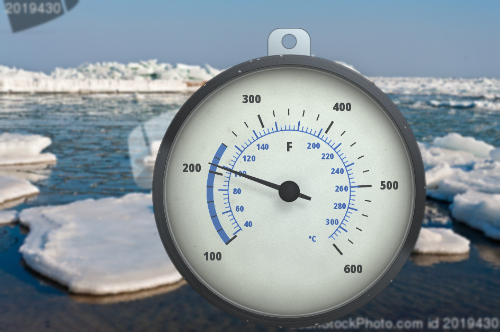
**210** °F
